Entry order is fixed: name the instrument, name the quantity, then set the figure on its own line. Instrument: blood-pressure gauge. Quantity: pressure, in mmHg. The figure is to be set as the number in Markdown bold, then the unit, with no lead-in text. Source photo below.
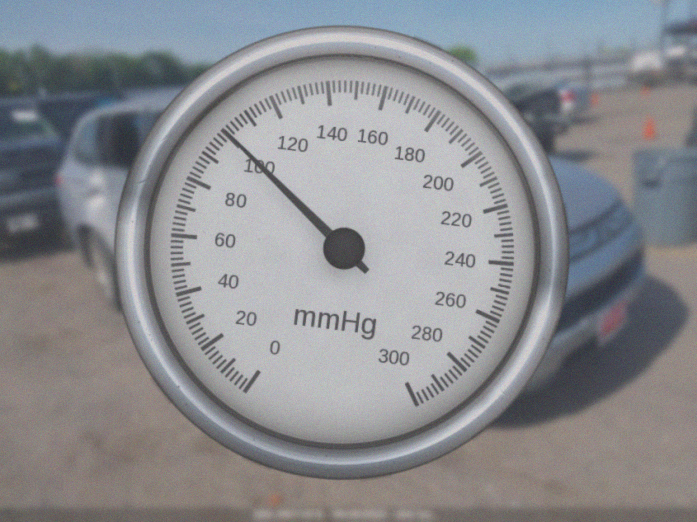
**100** mmHg
